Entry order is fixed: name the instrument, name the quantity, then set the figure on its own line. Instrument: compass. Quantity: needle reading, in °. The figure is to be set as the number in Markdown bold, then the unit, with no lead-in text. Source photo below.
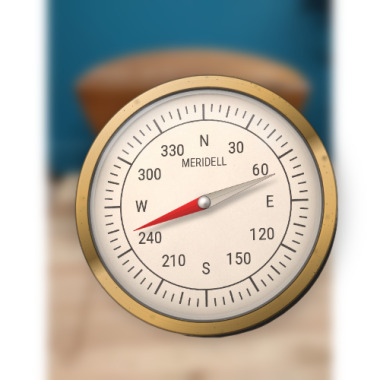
**250** °
